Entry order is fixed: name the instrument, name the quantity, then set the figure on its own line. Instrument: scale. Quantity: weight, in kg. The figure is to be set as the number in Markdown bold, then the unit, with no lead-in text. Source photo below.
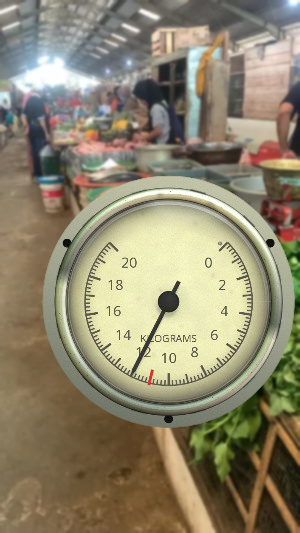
**12** kg
